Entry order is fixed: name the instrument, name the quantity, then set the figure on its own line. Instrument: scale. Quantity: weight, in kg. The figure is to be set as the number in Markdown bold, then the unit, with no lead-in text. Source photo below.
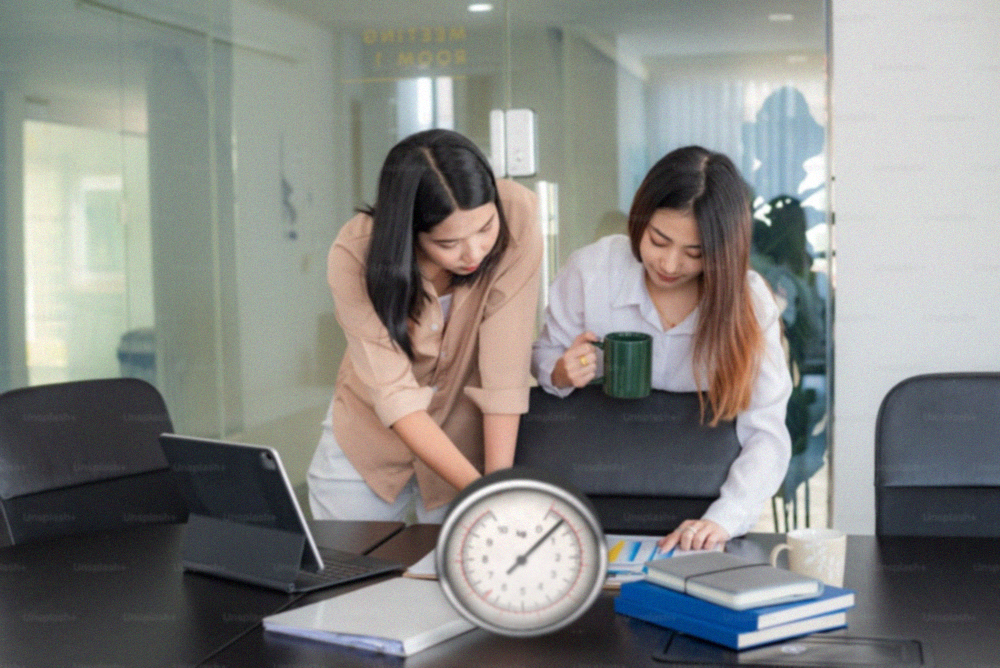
**0.5** kg
